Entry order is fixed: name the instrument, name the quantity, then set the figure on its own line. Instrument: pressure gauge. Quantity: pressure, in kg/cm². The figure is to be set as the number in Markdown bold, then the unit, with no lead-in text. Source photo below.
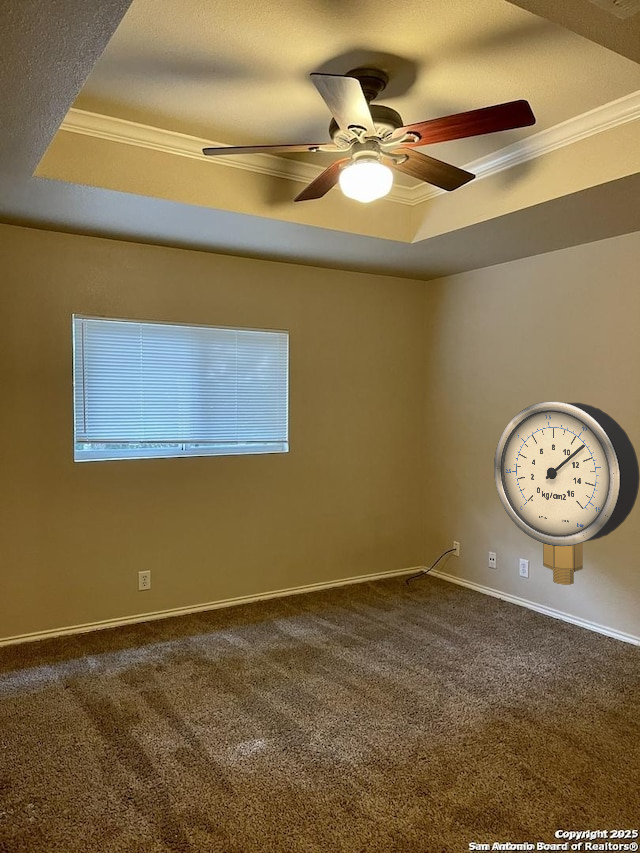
**11** kg/cm²
